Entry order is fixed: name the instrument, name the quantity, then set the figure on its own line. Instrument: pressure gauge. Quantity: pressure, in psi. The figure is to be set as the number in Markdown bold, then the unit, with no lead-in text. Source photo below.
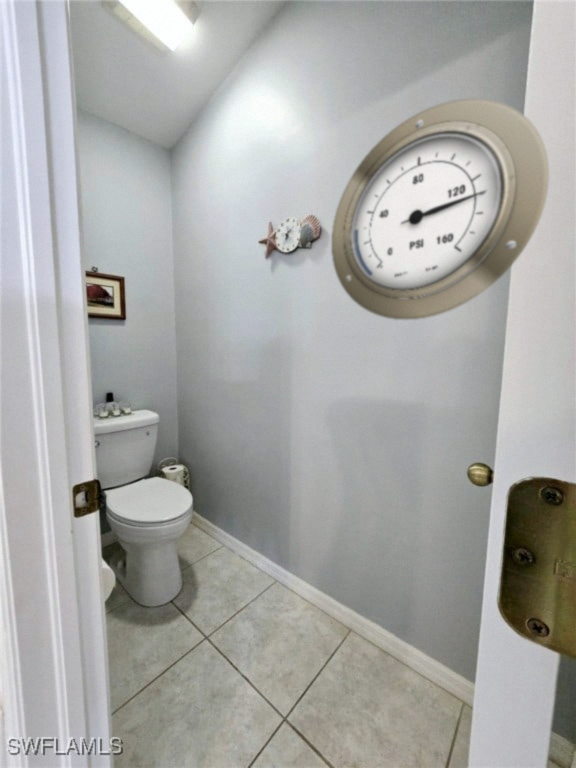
**130** psi
